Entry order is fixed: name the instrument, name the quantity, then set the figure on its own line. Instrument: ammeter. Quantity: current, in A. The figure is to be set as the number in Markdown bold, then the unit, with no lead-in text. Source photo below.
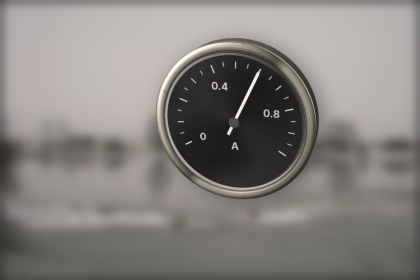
**0.6** A
